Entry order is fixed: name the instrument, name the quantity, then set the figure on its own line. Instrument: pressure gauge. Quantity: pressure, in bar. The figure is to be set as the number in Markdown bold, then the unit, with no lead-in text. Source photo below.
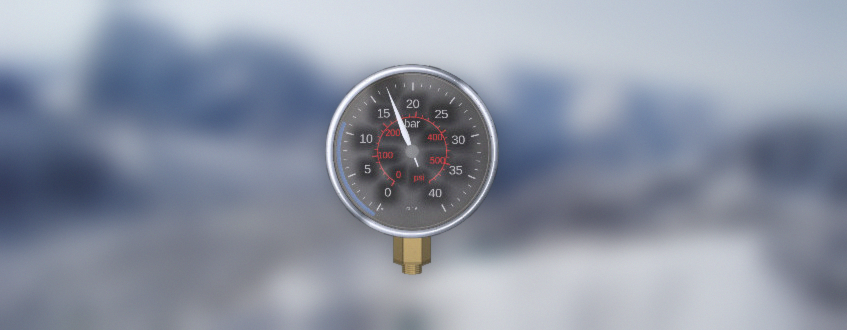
**17** bar
